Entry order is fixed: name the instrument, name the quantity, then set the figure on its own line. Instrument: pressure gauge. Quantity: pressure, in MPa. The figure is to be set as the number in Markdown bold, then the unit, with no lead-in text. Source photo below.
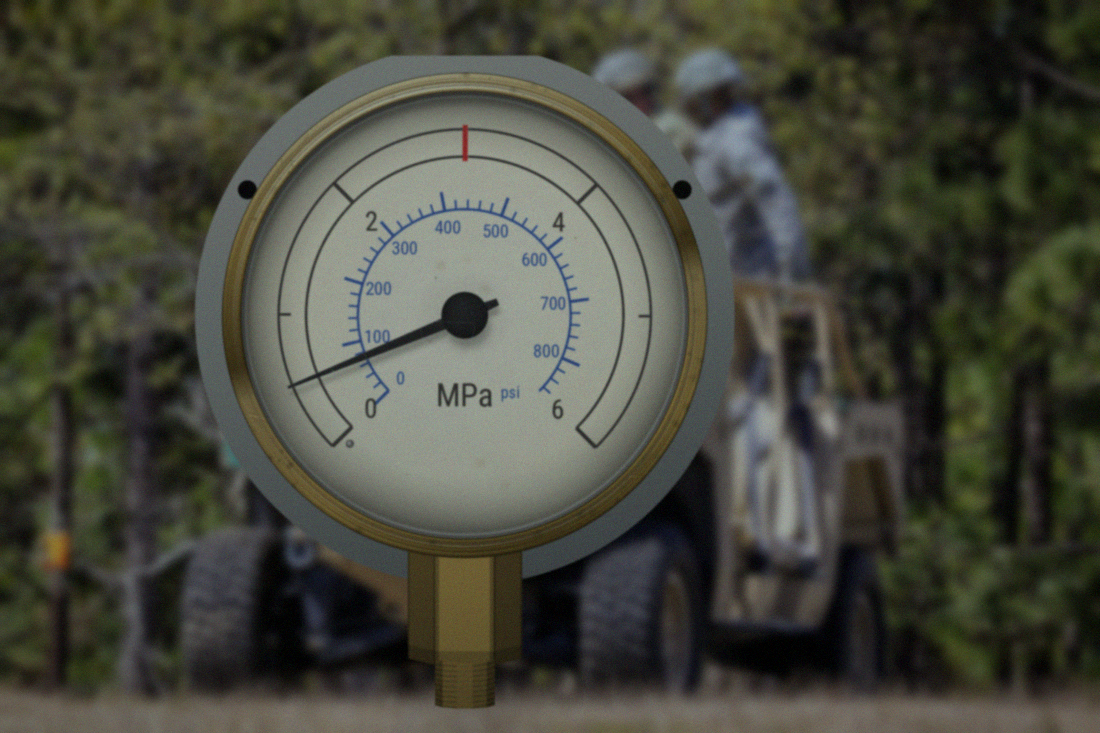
**0.5** MPa
